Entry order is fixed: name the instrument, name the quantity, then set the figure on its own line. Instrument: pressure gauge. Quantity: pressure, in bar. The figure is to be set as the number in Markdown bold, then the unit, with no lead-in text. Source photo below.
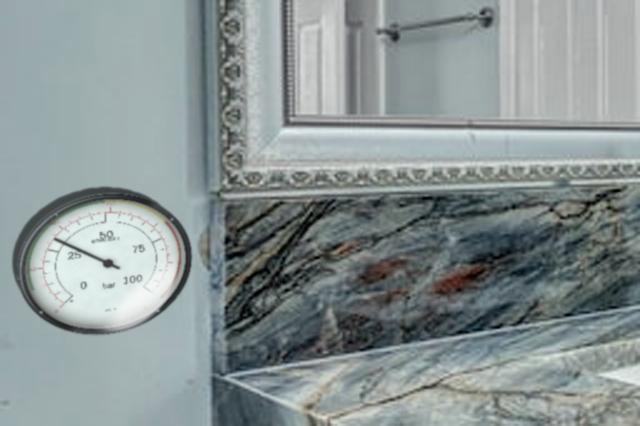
**30** bar
